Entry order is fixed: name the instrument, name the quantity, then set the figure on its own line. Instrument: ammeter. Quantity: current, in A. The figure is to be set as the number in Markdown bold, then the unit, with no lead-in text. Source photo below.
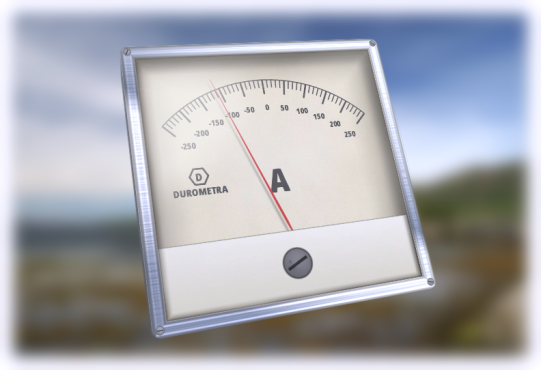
**-110** A
